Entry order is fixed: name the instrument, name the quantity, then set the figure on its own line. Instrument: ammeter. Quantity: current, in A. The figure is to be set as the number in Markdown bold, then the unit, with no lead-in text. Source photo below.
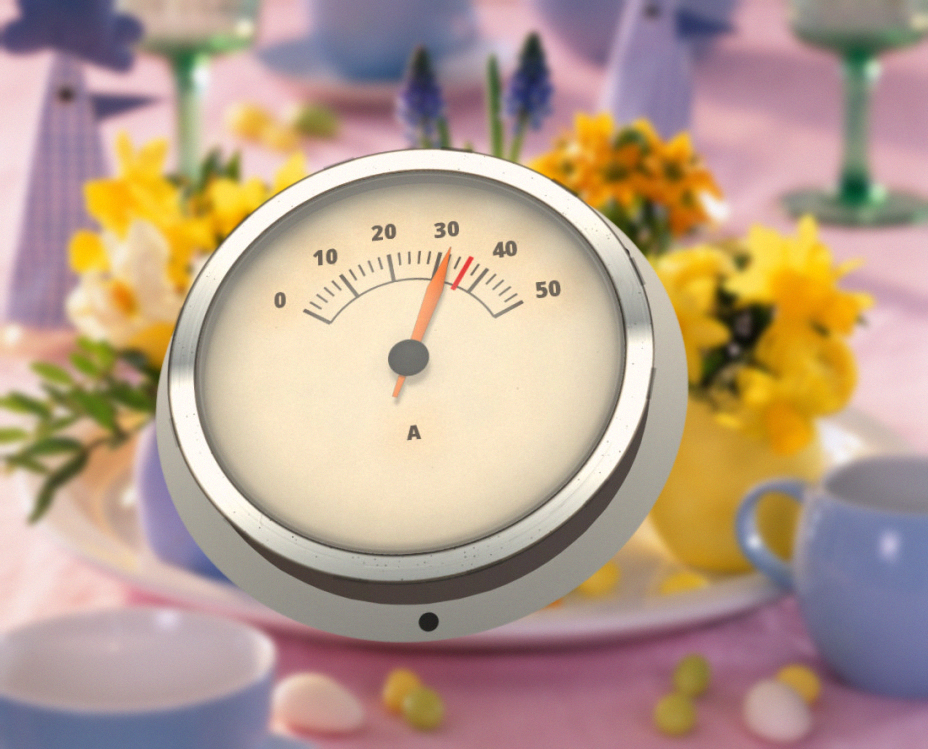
**32** A
